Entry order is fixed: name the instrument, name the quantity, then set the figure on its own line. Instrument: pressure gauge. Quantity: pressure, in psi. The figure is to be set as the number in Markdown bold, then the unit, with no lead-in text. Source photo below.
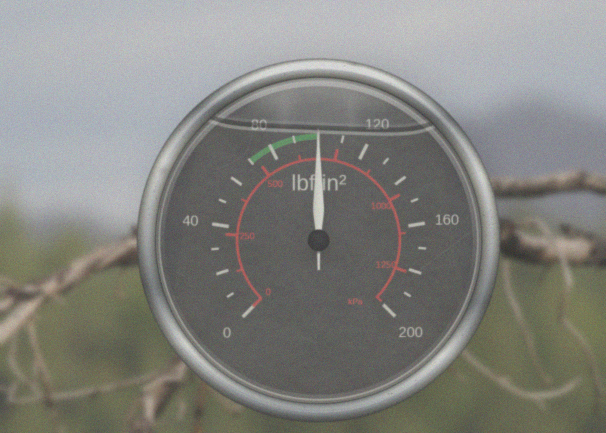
**100** psi
